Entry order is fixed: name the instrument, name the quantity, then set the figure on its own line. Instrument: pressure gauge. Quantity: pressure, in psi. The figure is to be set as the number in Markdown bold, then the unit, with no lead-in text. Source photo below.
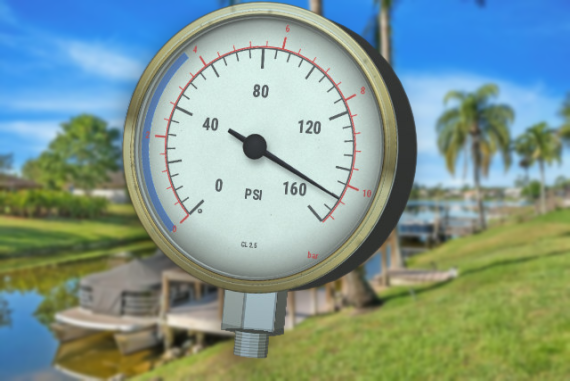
**150** psi
